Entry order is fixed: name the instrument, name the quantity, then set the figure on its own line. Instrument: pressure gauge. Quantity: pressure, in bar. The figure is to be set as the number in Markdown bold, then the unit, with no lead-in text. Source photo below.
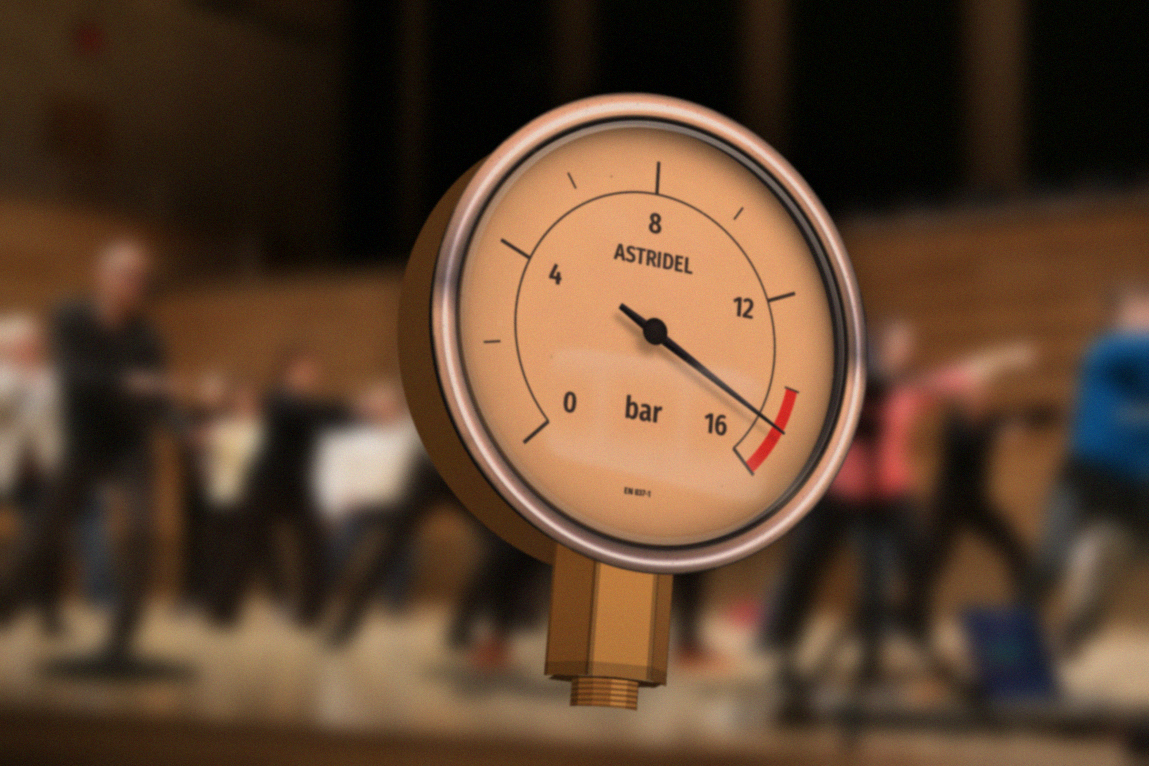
**15** bar
